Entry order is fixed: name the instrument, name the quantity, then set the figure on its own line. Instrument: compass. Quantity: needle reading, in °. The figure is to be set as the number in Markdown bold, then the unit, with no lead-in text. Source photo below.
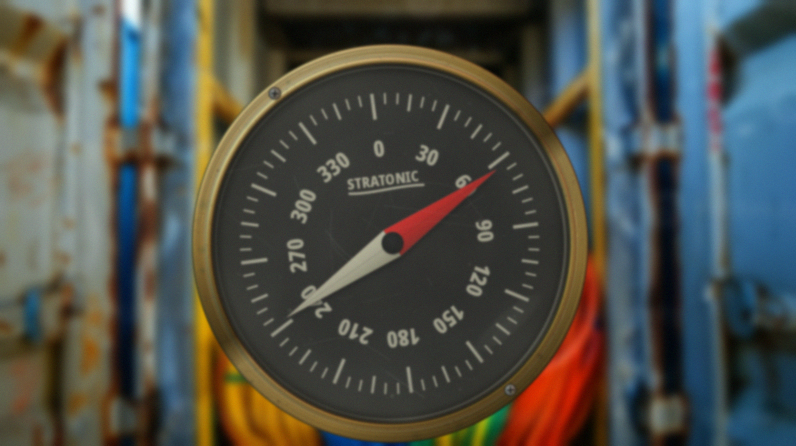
**62.5** °
